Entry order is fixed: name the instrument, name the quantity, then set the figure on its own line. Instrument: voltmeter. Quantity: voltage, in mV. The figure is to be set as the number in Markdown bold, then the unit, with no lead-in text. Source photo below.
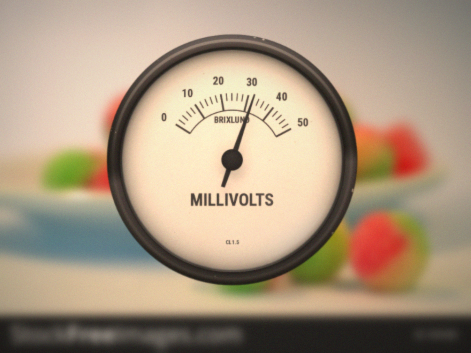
**32** mV
